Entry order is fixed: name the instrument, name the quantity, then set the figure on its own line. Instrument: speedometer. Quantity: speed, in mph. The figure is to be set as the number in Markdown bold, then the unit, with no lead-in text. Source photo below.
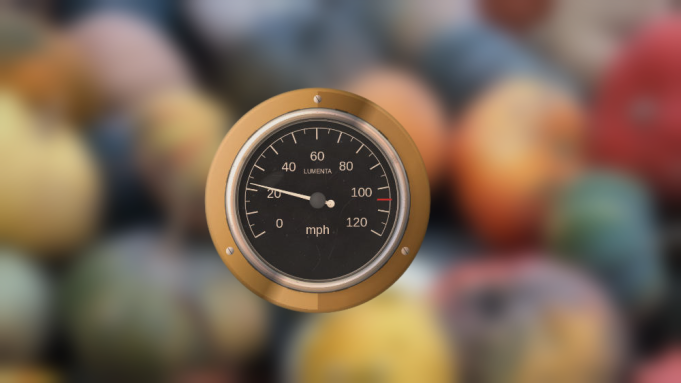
**22.5** mph
